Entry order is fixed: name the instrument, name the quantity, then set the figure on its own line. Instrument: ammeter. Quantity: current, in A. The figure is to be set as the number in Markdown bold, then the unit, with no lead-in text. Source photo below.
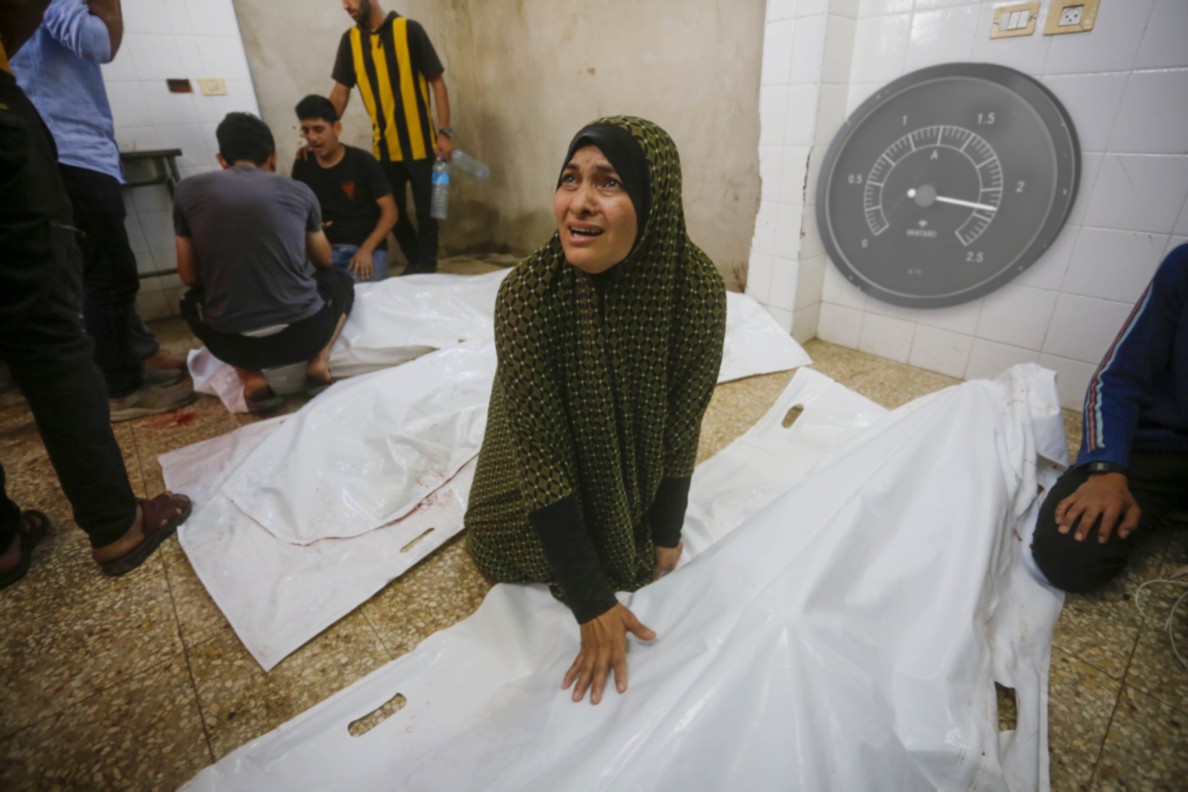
**2.15** A
